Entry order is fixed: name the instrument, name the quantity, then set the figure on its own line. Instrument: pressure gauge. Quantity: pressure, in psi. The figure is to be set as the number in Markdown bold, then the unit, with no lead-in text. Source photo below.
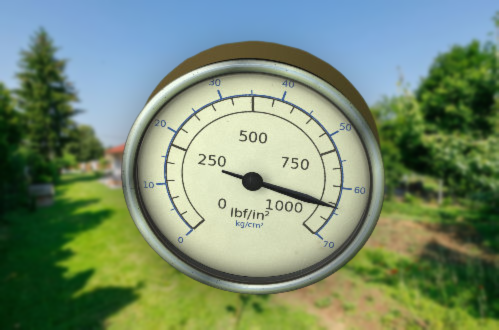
**900** psi
